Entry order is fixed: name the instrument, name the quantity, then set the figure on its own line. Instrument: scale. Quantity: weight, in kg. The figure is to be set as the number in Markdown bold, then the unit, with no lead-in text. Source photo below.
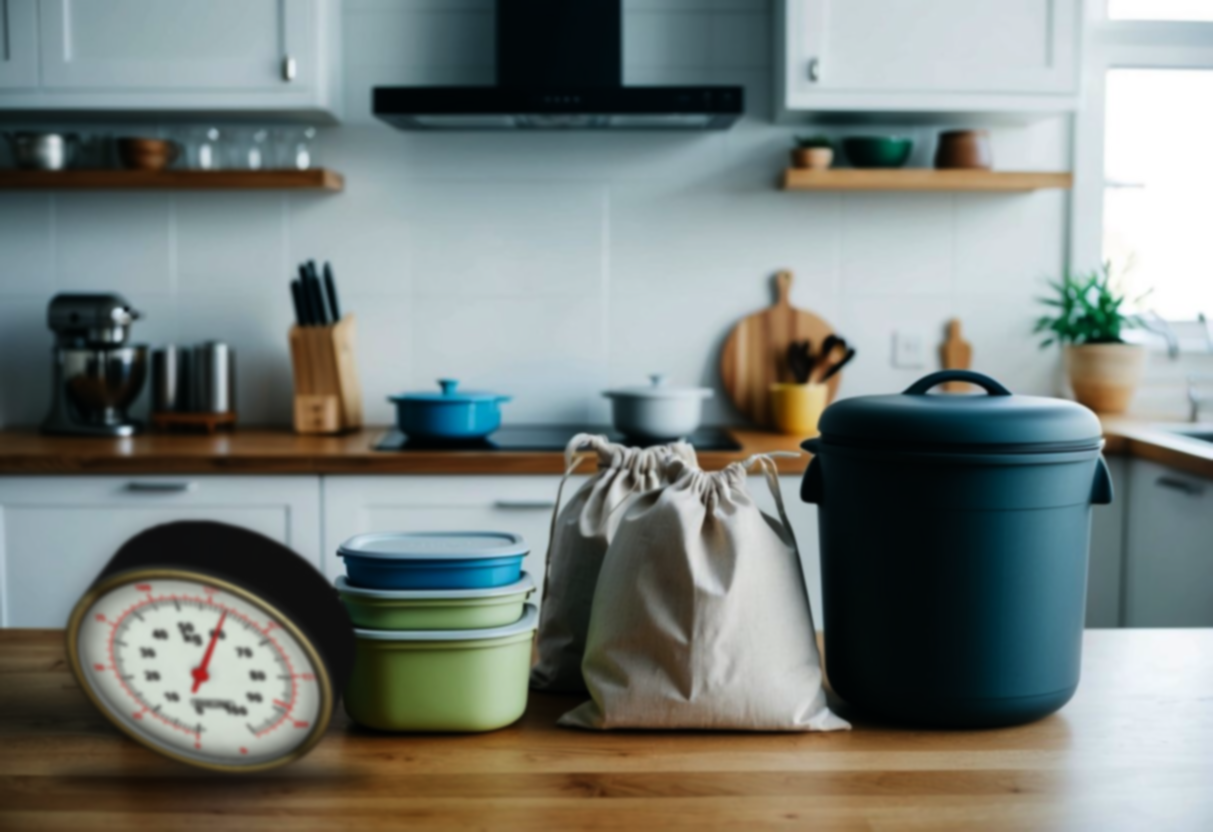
**60** kg
